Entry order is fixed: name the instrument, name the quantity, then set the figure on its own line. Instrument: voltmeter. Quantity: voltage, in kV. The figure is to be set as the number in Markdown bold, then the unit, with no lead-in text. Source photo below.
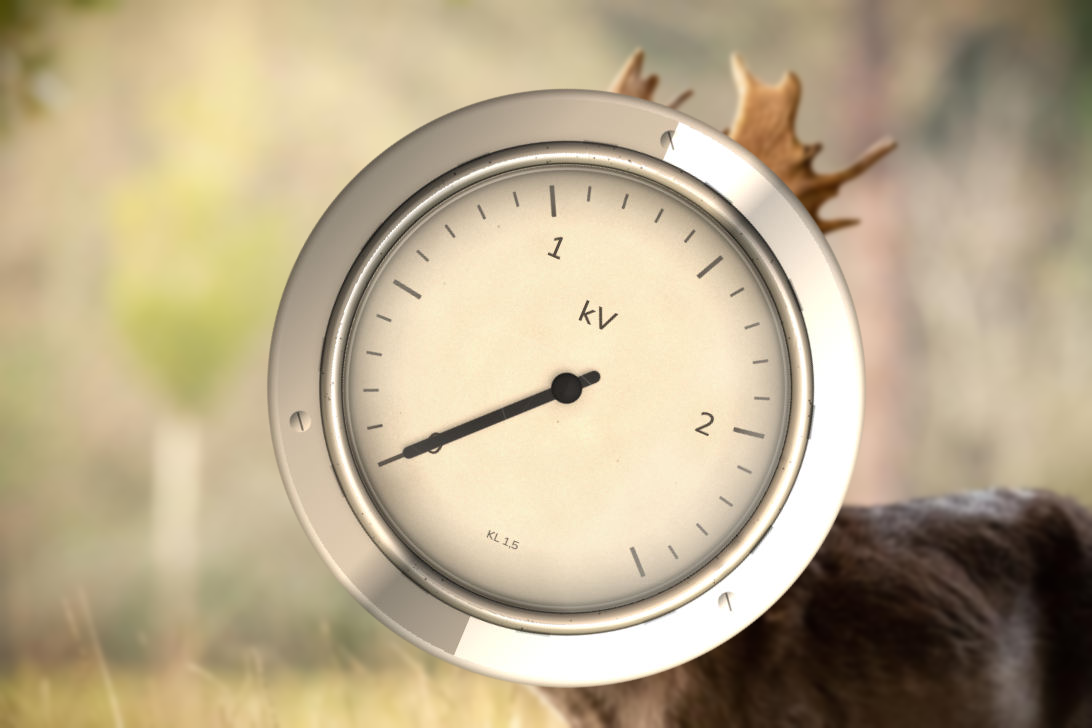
**0** kV
